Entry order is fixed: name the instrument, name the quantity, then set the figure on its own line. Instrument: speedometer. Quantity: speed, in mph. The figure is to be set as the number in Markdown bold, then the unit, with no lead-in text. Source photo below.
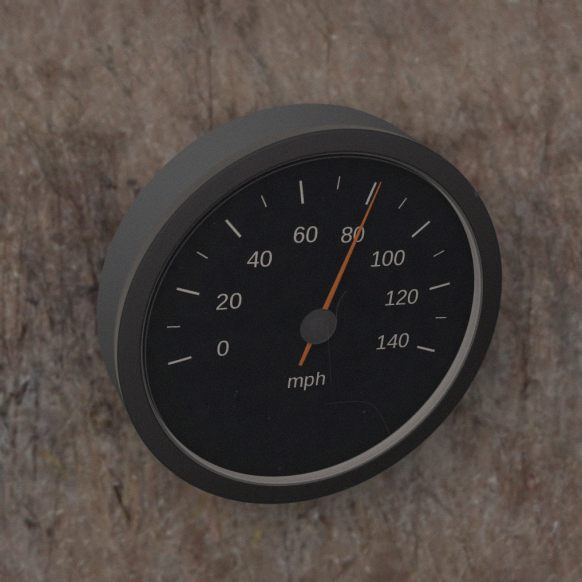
**80** mph
